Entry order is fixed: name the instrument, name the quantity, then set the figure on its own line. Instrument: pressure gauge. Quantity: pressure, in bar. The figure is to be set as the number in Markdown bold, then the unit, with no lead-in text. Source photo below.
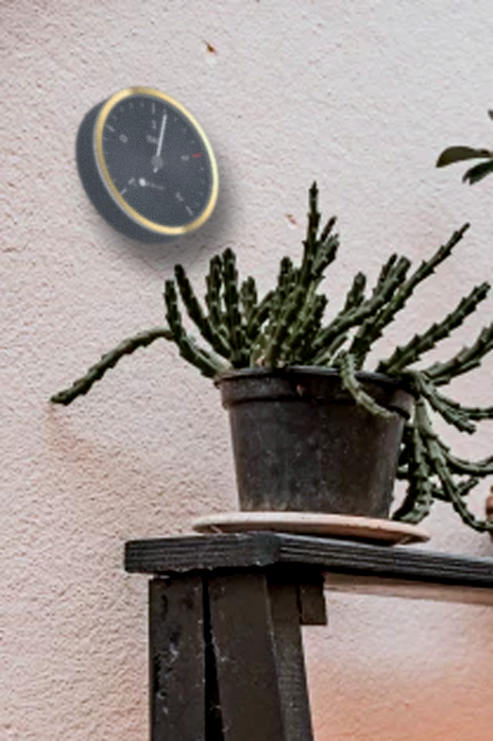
**1.2** bar
